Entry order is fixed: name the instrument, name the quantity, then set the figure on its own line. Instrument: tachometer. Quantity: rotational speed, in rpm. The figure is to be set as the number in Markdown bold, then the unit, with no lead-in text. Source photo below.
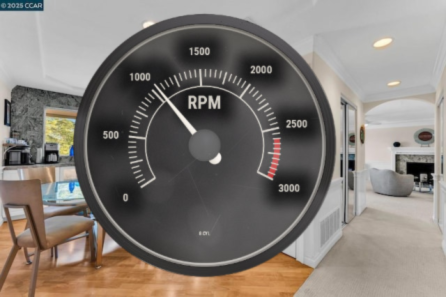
**1050** rpm
